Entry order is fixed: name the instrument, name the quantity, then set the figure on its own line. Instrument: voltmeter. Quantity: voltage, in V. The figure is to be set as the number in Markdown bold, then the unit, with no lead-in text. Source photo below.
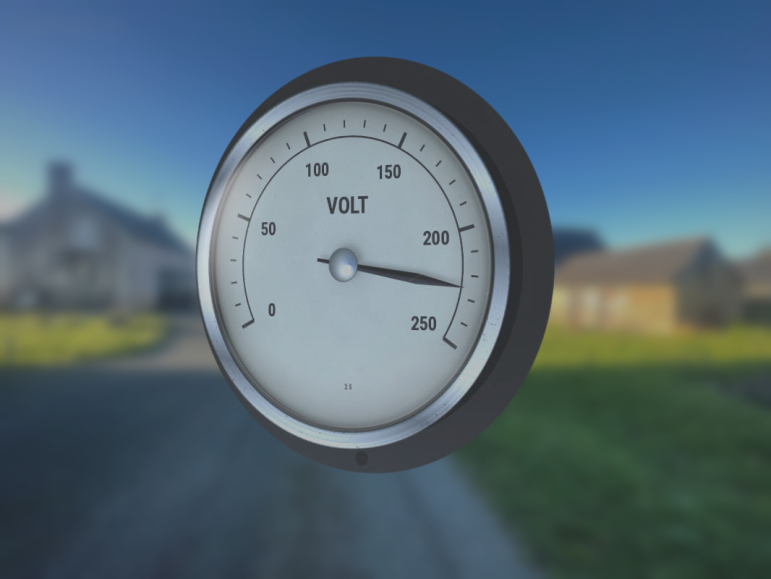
**225** V
